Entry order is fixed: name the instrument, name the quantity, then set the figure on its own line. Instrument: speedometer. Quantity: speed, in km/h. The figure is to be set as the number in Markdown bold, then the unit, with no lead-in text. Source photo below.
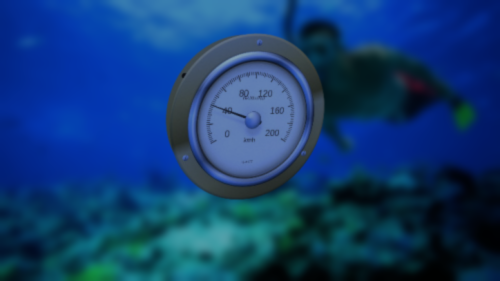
**40** km/h
